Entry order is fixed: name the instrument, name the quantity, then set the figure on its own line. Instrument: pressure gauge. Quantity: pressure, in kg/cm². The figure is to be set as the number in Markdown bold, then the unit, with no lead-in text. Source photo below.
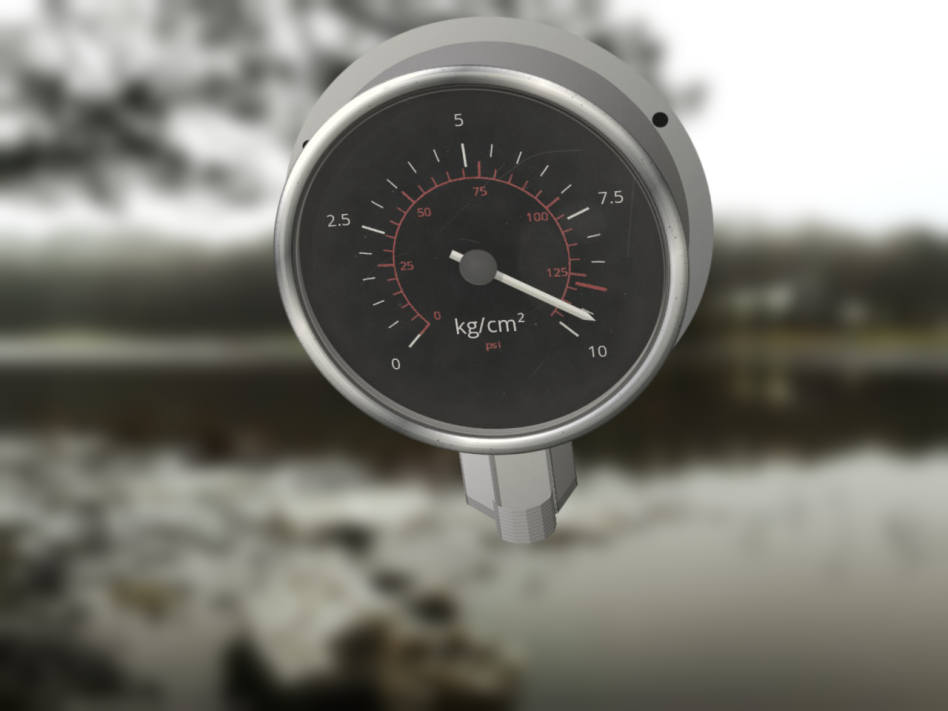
**9.5** kg/cm²
